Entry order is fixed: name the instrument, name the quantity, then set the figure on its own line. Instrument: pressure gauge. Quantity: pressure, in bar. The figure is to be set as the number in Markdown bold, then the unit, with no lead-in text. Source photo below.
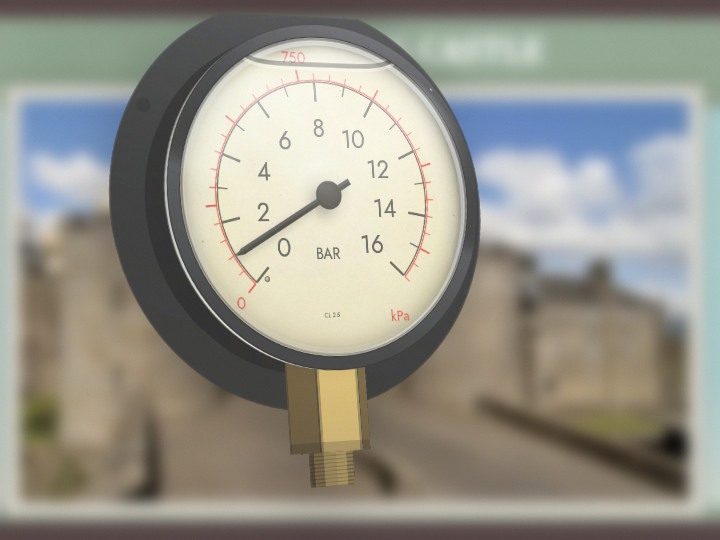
**1** bar
